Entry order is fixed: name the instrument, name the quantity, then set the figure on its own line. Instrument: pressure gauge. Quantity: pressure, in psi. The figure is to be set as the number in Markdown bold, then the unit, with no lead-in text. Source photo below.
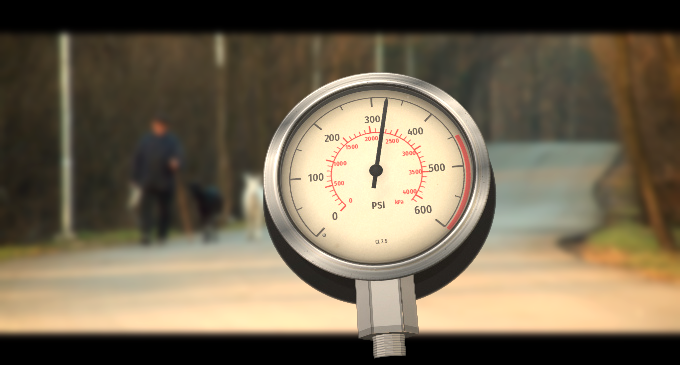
**325** psi
